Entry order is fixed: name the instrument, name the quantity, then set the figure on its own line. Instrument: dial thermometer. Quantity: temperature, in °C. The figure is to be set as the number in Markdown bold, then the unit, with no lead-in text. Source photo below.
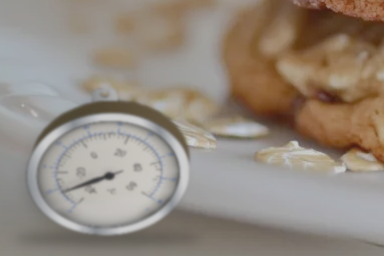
**-30** °C
